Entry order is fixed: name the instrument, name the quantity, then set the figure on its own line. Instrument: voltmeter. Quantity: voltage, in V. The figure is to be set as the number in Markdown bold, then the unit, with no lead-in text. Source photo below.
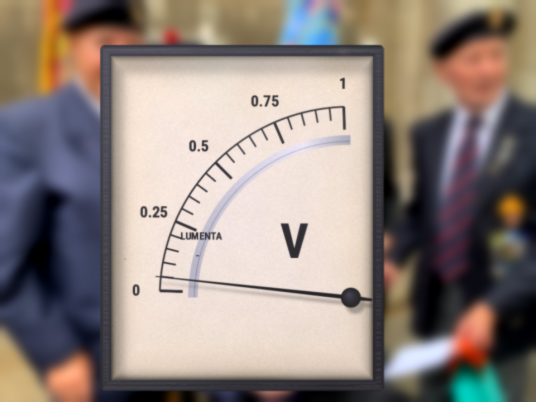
**0.05** V
